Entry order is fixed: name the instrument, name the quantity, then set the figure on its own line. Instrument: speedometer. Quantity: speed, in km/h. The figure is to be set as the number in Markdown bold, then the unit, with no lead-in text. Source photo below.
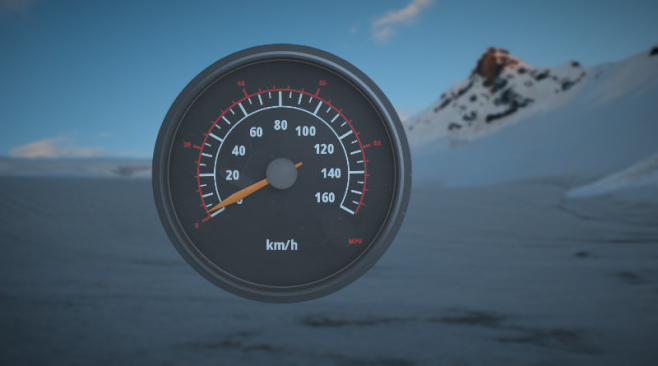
**2.5** km/h
